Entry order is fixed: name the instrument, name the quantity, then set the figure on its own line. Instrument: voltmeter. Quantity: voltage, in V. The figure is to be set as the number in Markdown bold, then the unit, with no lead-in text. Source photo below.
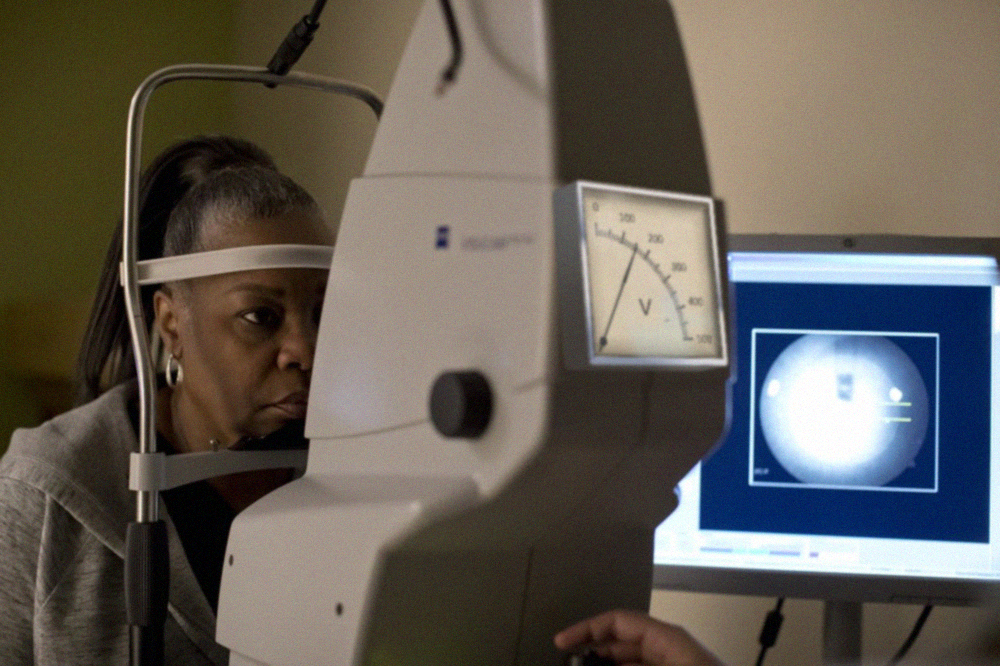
**150** V
